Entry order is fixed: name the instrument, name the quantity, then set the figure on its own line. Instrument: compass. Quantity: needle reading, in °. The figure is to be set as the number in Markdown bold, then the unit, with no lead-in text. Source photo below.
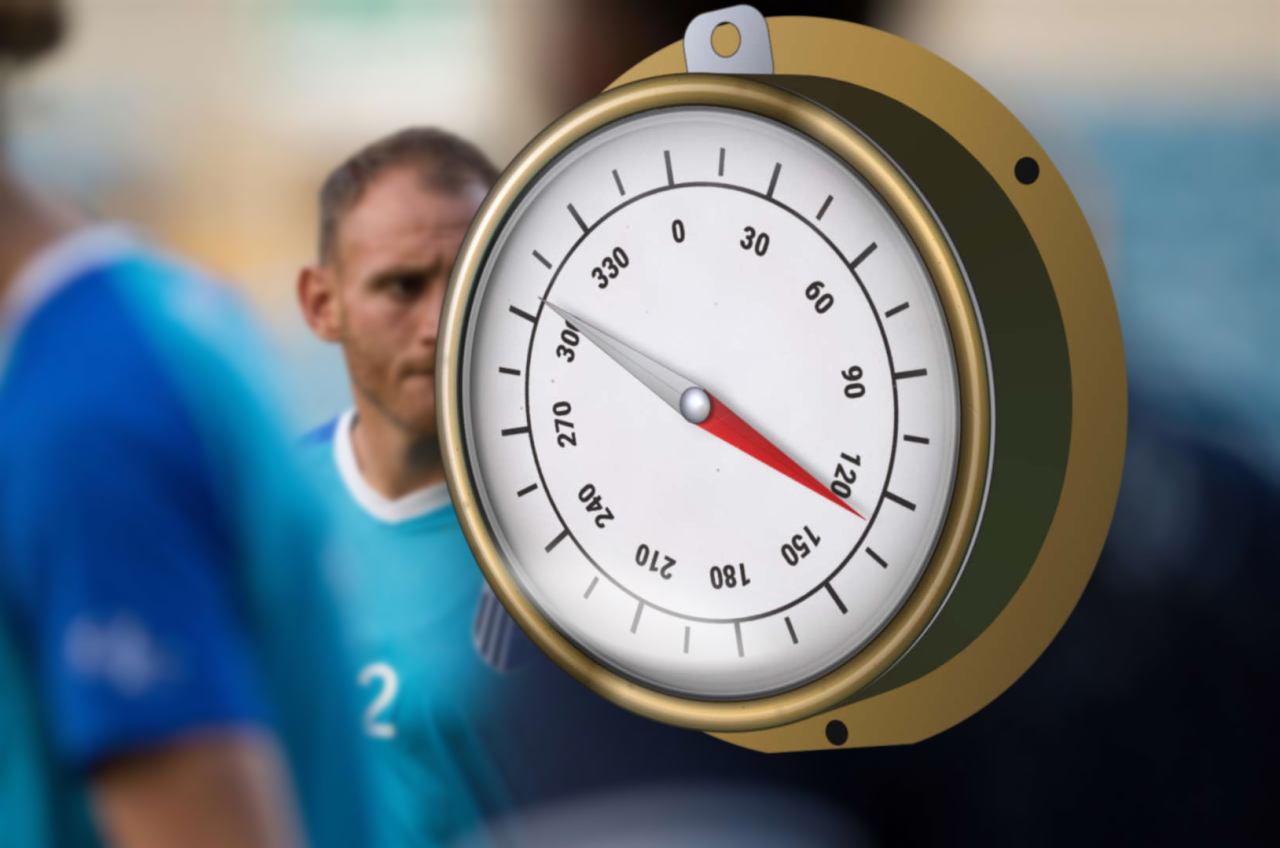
**127.5** °
